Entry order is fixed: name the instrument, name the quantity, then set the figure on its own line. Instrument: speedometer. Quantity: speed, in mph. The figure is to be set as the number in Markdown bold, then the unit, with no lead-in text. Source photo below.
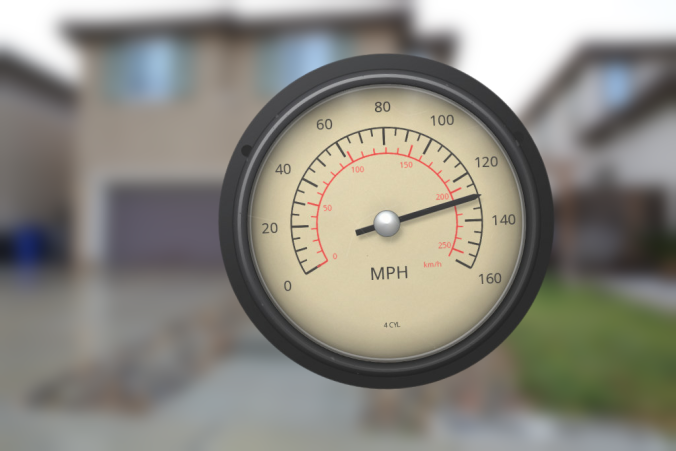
**130** mph
